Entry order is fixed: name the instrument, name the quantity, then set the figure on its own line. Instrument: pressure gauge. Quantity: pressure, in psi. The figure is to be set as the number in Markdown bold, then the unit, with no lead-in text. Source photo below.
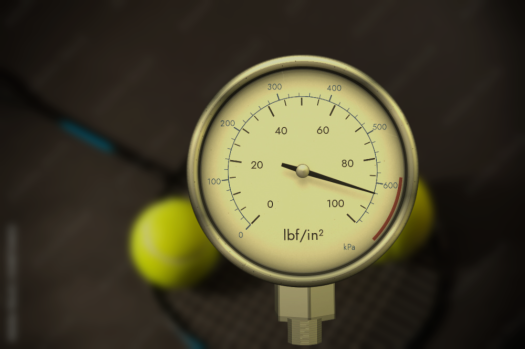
**90** psi
